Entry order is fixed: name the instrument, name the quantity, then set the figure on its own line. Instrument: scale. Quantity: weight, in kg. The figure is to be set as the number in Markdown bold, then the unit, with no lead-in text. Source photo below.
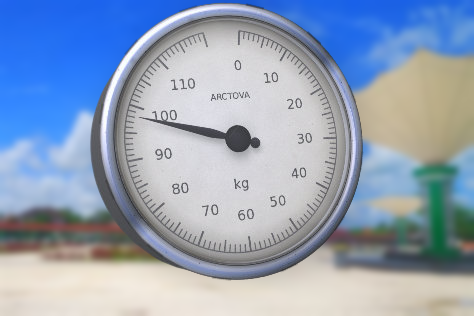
**98** kg
